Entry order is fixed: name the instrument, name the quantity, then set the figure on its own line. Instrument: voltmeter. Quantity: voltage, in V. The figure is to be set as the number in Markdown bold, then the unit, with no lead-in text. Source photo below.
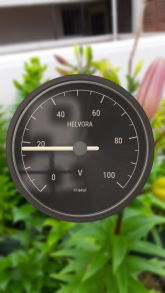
**17.5** V
